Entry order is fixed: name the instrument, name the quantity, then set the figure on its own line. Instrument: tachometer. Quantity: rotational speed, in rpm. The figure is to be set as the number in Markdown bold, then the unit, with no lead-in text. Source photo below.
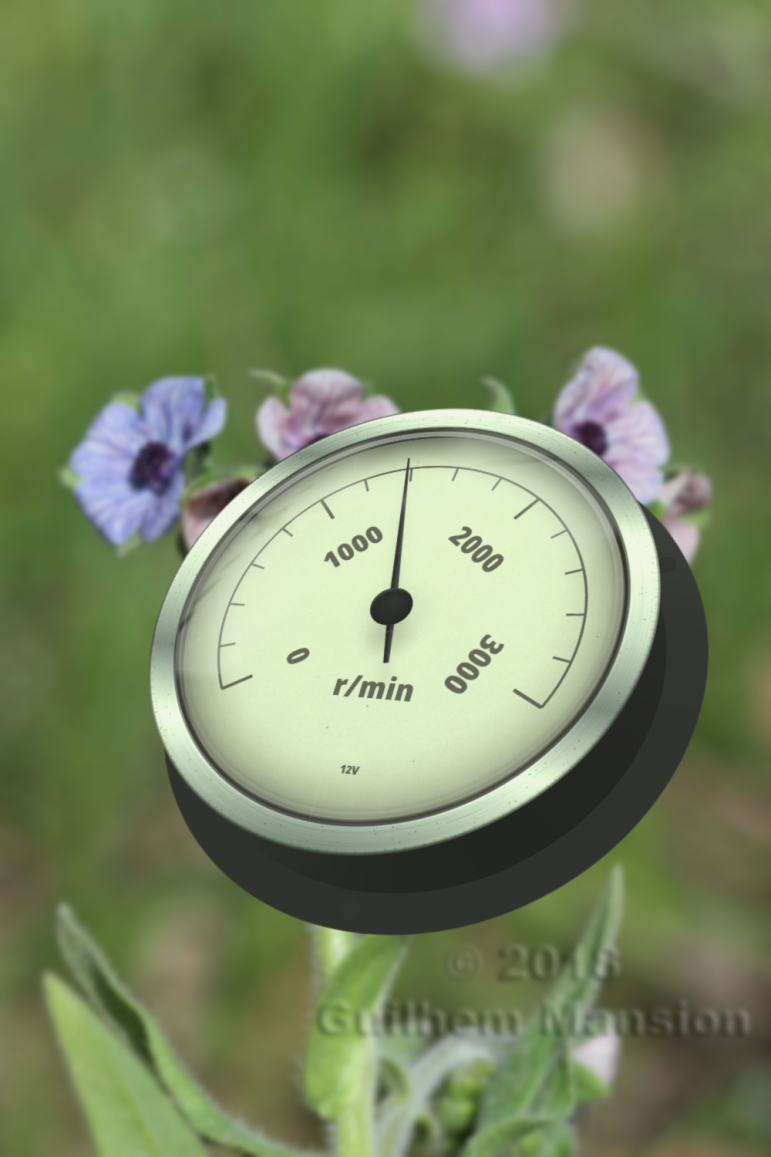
**1400** rpm
